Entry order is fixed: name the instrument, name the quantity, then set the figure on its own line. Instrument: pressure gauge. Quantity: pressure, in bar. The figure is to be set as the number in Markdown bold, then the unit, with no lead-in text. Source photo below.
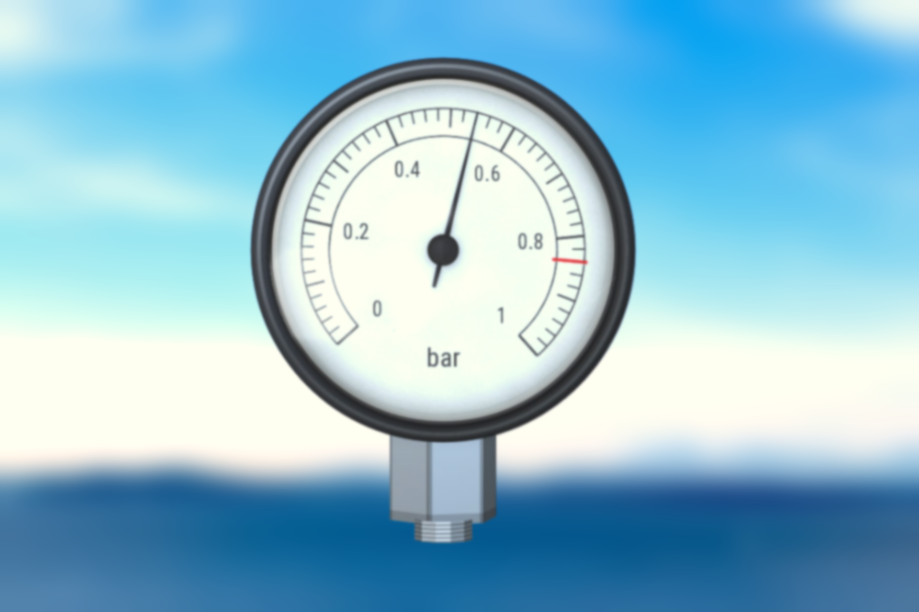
**0.54** bar
